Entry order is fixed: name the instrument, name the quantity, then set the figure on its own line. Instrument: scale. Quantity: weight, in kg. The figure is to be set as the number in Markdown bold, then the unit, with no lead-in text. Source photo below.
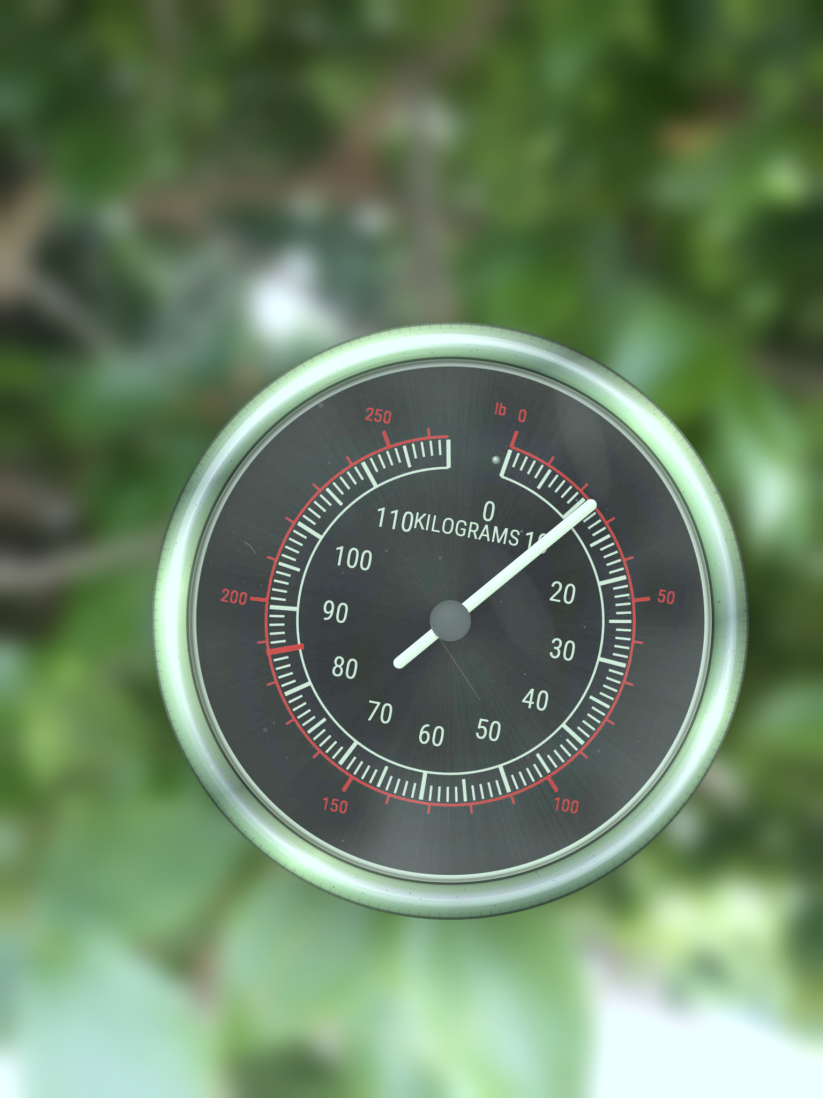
**11** kg
